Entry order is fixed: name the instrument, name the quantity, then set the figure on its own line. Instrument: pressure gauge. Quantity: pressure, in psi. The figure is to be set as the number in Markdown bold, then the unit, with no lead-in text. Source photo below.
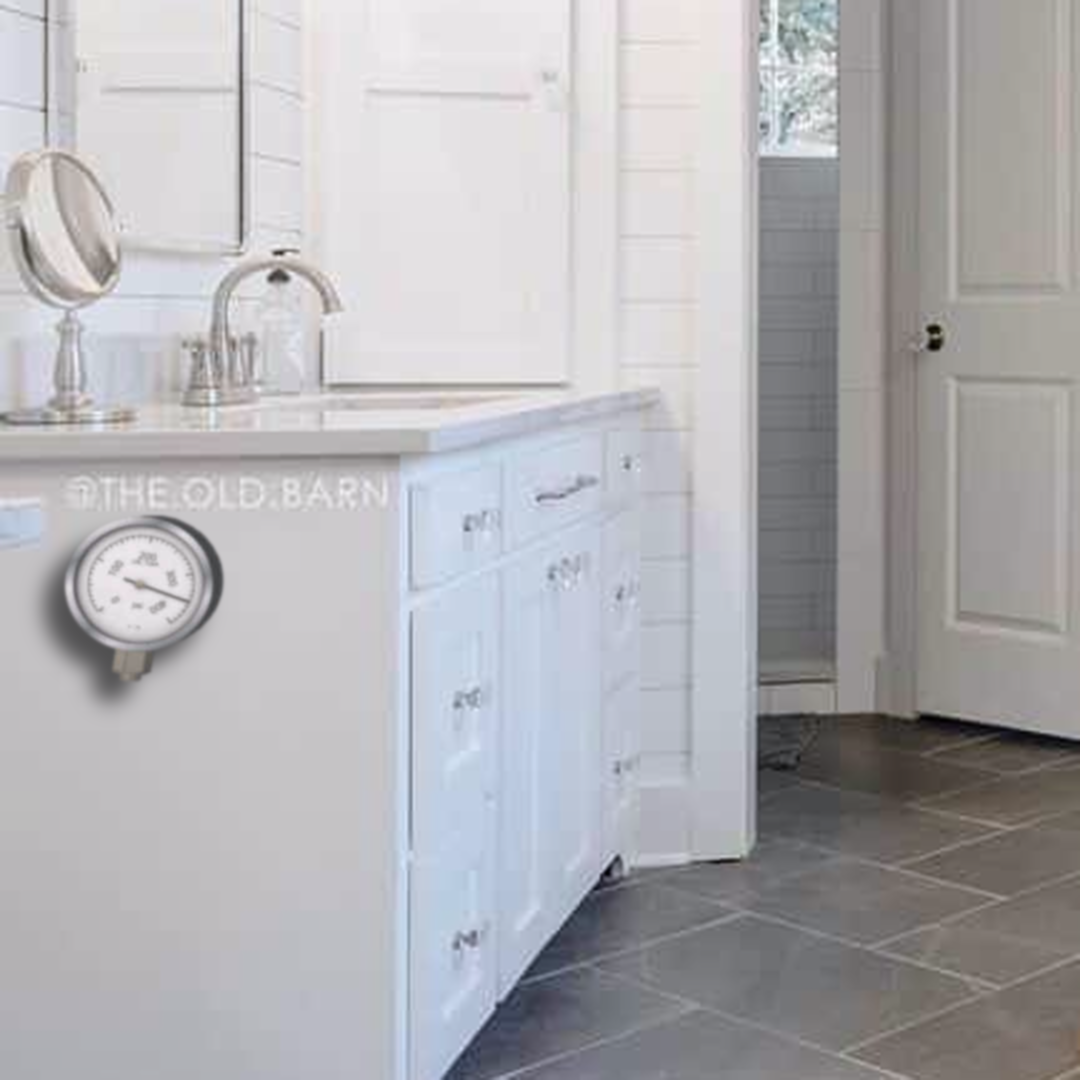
**350** psi
